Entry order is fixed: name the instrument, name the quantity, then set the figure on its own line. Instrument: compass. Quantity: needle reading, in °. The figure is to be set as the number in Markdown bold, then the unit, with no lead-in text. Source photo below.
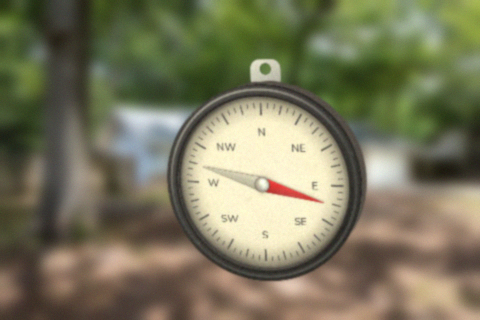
**105** °
